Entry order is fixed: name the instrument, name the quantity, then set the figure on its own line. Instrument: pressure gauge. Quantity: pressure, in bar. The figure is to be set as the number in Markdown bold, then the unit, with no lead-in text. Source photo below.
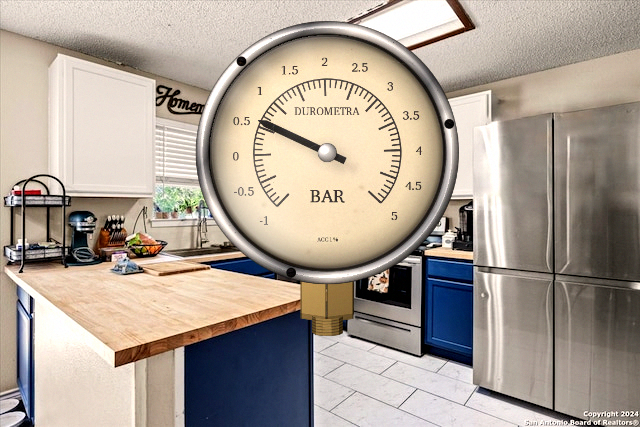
**0.6** bar
